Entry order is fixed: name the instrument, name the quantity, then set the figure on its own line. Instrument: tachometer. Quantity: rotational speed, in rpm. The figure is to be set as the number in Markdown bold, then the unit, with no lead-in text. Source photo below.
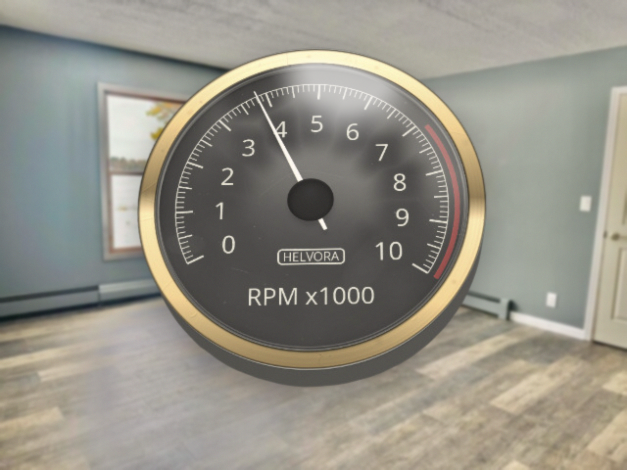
**3800** rpm
